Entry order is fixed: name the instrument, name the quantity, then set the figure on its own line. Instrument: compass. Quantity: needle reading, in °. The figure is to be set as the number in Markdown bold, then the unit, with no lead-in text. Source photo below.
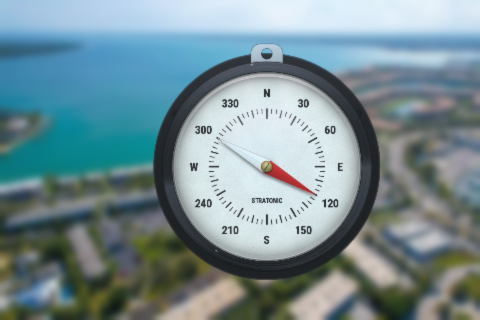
**120** °
